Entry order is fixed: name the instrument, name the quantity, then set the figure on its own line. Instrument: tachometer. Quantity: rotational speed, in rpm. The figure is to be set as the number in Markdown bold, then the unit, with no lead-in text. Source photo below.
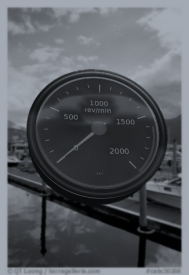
**0** rpm
